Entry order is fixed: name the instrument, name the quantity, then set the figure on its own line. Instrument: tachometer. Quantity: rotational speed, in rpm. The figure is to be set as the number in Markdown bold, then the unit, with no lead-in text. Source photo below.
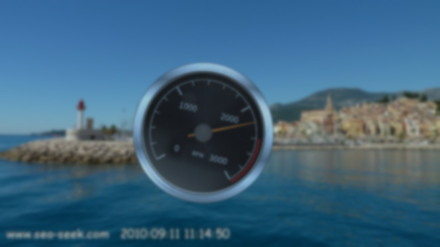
**2200** rpm
